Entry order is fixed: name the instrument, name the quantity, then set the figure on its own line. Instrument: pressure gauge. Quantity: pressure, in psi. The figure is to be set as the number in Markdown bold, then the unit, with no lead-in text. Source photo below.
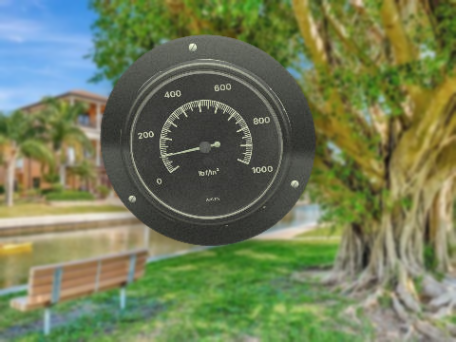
**100** psi
